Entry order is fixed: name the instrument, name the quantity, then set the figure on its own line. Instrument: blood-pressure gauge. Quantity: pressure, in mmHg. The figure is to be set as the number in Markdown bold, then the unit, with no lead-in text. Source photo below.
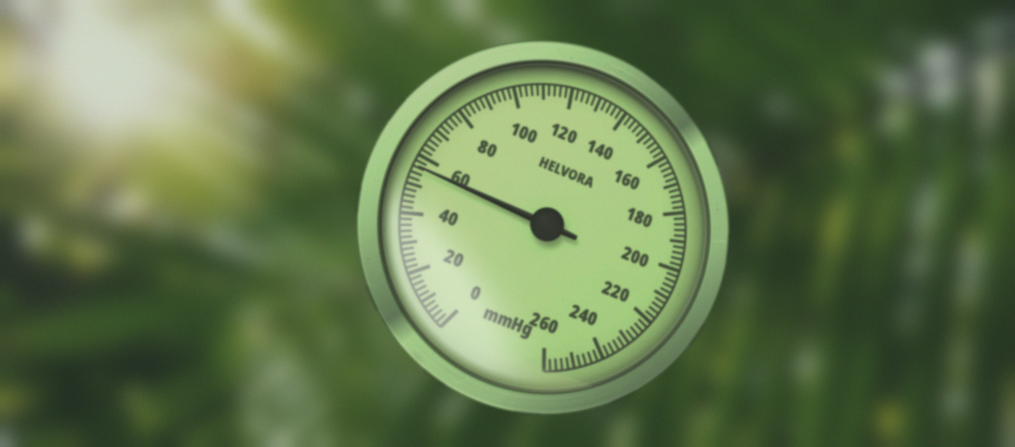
**56** mmHg
